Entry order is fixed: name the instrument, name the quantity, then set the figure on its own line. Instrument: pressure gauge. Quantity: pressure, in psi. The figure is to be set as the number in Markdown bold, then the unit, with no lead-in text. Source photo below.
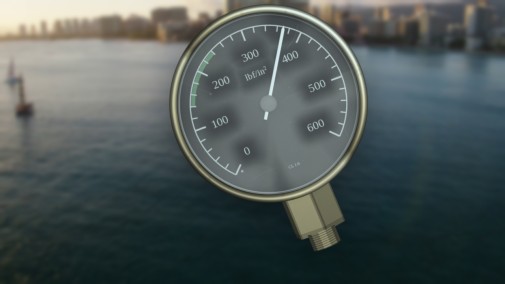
**370** psi
